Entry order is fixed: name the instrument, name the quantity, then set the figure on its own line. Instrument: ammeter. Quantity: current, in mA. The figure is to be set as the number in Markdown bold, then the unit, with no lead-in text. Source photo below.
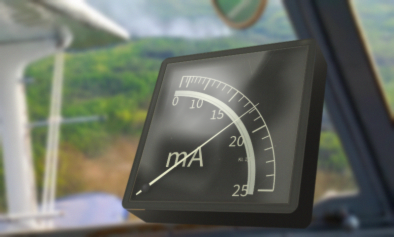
**18** mA
